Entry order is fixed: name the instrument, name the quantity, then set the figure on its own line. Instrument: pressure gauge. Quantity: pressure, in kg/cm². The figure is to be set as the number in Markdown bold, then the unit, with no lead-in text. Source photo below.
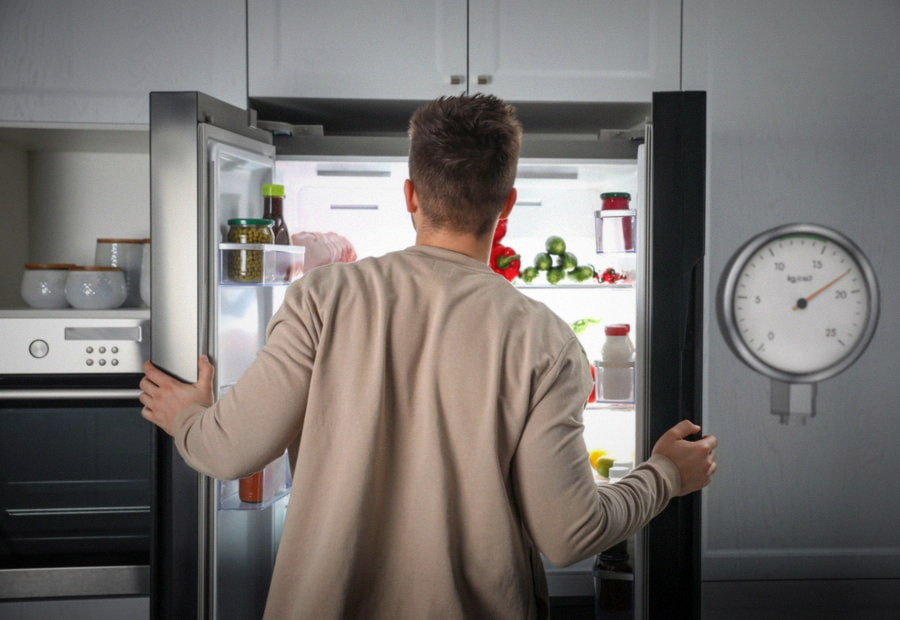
**18** kg/cm²
